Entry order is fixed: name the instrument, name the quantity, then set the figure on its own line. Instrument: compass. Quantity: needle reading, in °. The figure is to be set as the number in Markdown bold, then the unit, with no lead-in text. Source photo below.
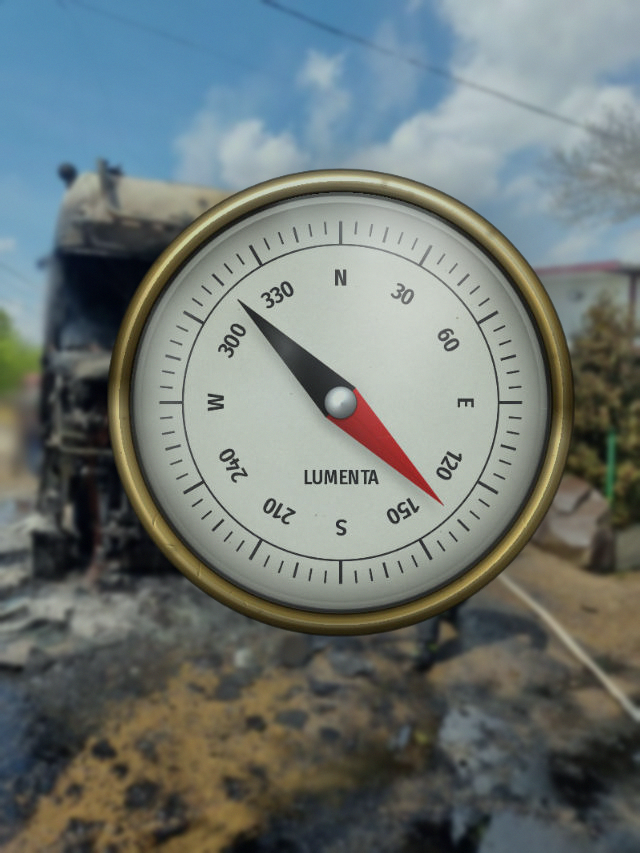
**135** °
